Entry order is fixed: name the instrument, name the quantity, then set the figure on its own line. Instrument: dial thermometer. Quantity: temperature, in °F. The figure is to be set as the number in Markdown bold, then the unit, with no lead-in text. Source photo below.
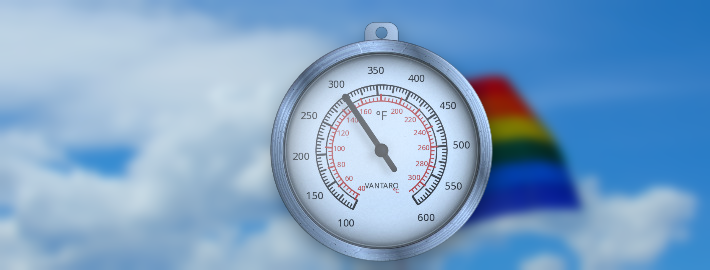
**300** °F
